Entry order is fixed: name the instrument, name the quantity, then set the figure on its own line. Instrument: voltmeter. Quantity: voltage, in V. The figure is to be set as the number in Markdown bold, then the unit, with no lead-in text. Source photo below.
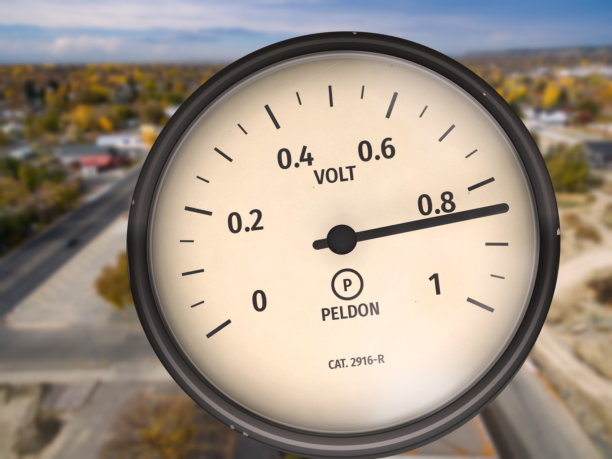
**0.85** V
